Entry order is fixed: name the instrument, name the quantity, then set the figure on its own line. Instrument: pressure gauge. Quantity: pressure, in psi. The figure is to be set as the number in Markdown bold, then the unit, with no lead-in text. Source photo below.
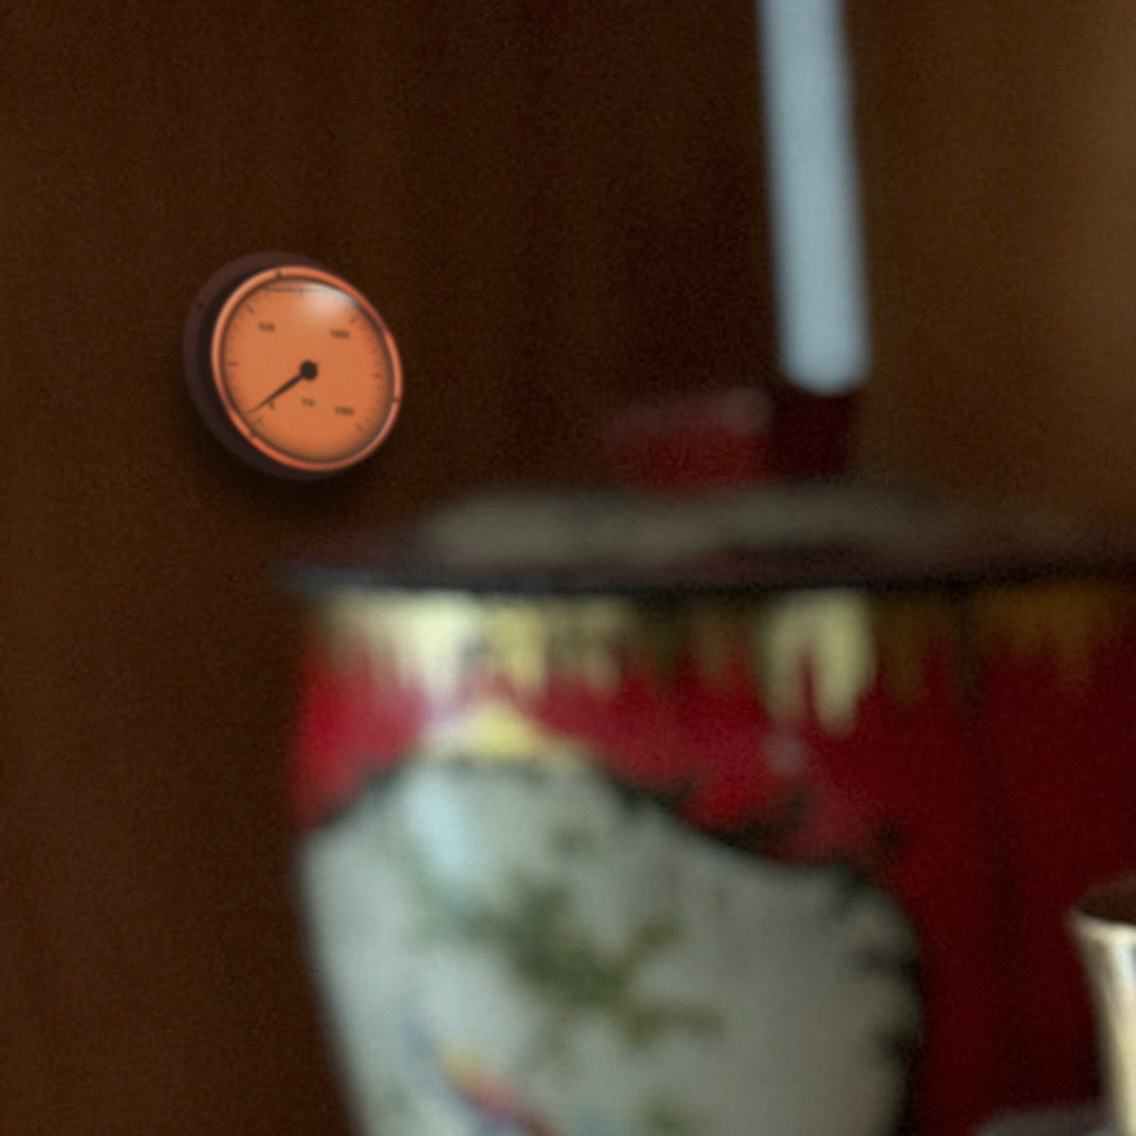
**50** psi
